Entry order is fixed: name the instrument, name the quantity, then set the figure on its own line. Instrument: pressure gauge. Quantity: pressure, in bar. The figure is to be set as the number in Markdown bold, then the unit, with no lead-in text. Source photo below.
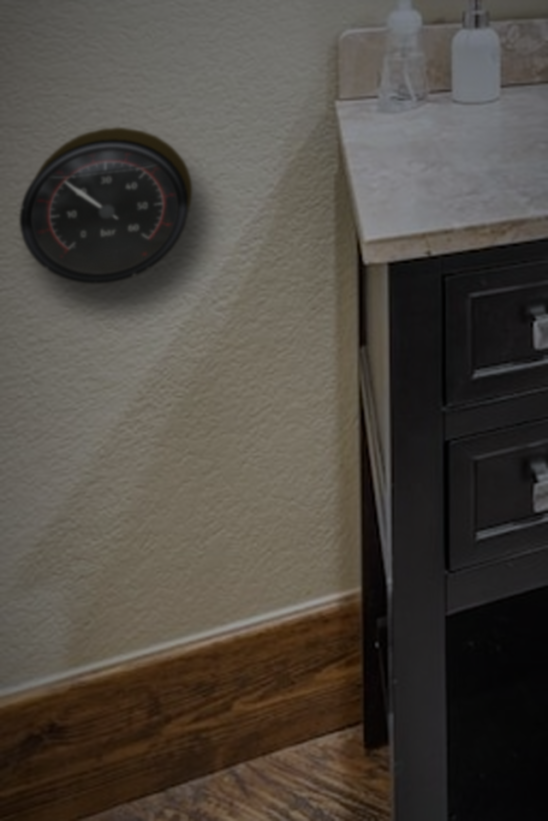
**20** bar
